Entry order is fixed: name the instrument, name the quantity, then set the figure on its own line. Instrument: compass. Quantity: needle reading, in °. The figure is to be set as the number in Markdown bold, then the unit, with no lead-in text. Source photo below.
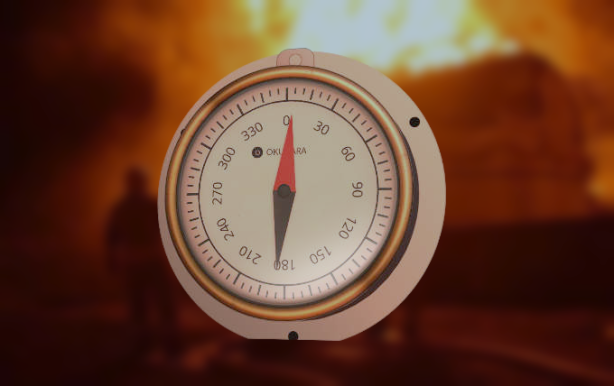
**5** °
